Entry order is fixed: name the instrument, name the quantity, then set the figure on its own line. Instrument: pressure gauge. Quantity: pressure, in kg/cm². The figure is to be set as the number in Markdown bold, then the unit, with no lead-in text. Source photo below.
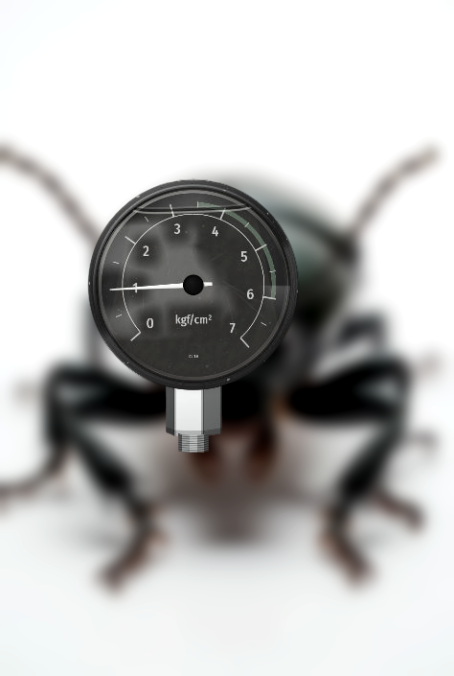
**1** kg/cm²
